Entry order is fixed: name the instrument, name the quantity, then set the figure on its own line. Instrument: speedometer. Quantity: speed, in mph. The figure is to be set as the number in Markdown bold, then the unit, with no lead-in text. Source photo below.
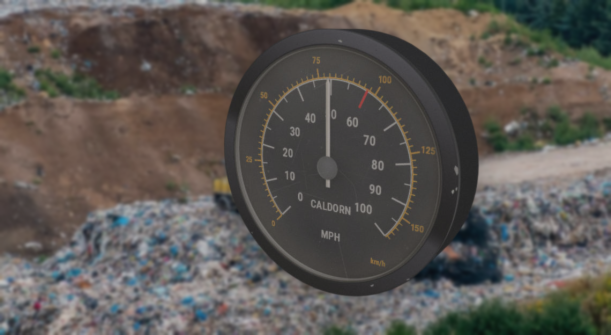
**50** mph
